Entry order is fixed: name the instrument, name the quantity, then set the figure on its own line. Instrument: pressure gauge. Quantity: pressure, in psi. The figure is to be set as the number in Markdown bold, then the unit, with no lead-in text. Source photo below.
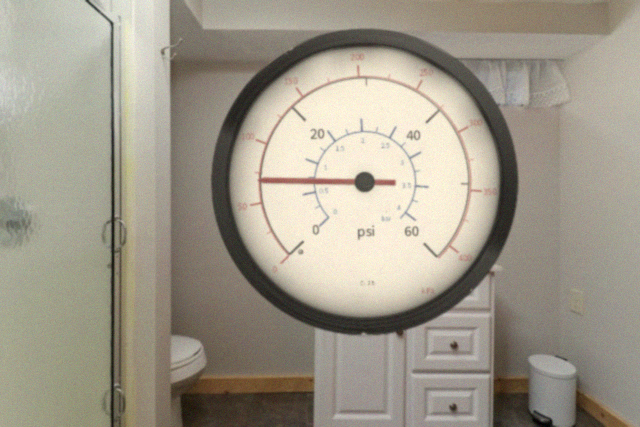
**10** psi
